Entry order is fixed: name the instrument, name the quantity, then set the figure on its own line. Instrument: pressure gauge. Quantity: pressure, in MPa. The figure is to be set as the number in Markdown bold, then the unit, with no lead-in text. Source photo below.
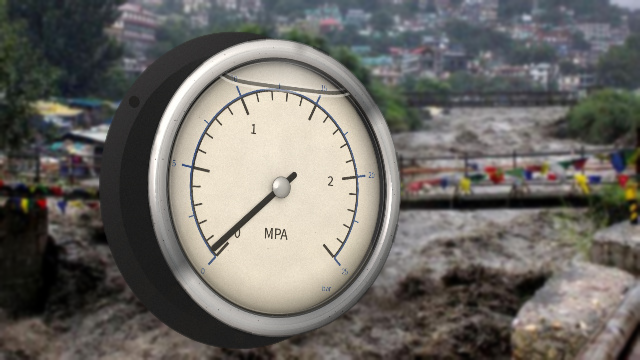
**0.05** MPa
